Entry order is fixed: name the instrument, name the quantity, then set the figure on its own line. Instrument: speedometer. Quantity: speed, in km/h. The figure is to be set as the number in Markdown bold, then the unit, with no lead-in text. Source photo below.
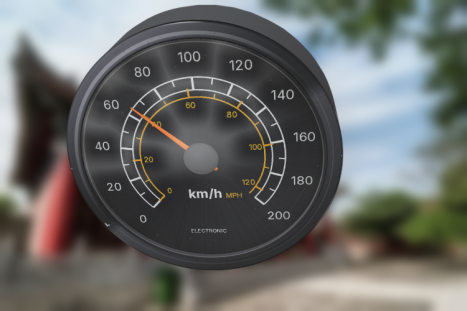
**65** km/h
